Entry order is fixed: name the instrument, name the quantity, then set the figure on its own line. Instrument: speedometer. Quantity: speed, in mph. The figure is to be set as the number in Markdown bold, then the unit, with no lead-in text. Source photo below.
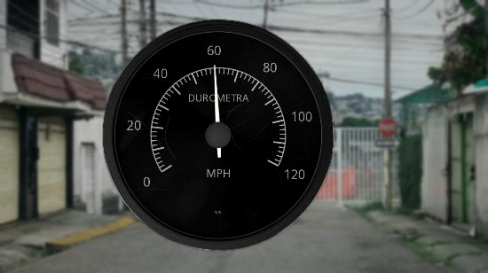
**60** mph
